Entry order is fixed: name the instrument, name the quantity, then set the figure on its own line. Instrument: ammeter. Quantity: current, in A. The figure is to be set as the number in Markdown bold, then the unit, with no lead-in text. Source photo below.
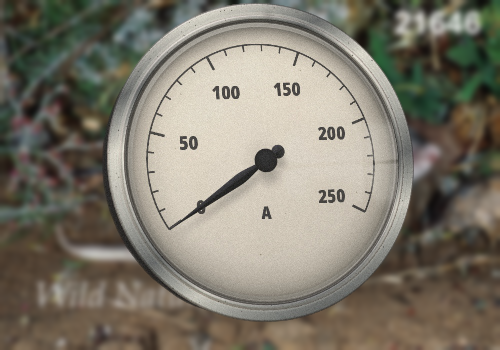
**0** A
